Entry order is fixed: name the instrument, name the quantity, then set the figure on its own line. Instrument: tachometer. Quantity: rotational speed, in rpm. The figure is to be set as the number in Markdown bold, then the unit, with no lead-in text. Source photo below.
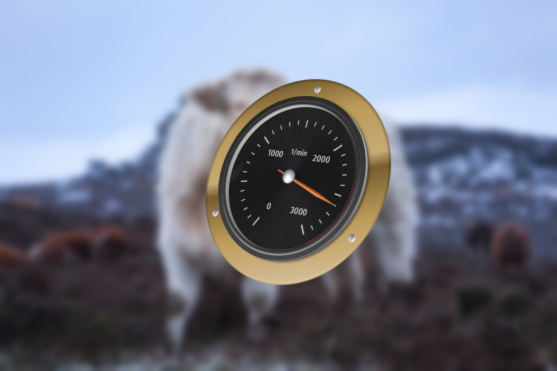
**2600** rpm
